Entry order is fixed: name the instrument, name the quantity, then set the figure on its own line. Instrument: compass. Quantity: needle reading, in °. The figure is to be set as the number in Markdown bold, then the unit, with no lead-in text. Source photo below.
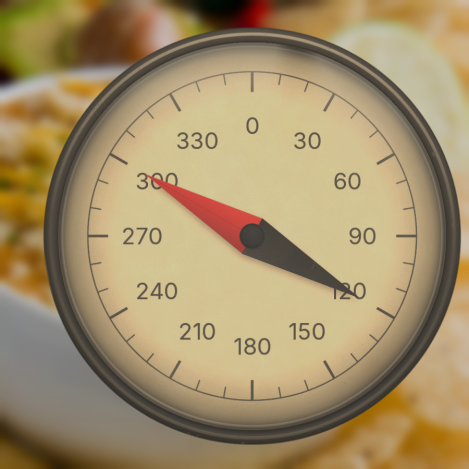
**300** °
